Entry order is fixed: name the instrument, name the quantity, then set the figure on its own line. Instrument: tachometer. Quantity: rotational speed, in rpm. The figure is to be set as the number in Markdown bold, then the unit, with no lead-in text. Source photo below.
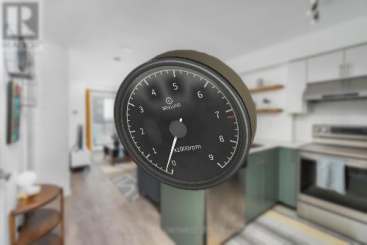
**200** rpm
